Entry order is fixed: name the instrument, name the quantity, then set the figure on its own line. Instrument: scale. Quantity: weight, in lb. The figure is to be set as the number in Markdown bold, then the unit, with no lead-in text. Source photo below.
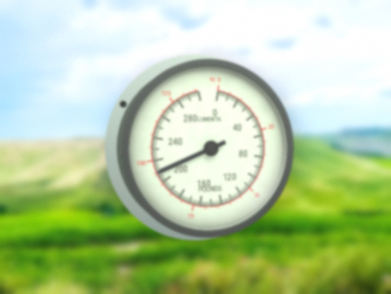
**210** lb
